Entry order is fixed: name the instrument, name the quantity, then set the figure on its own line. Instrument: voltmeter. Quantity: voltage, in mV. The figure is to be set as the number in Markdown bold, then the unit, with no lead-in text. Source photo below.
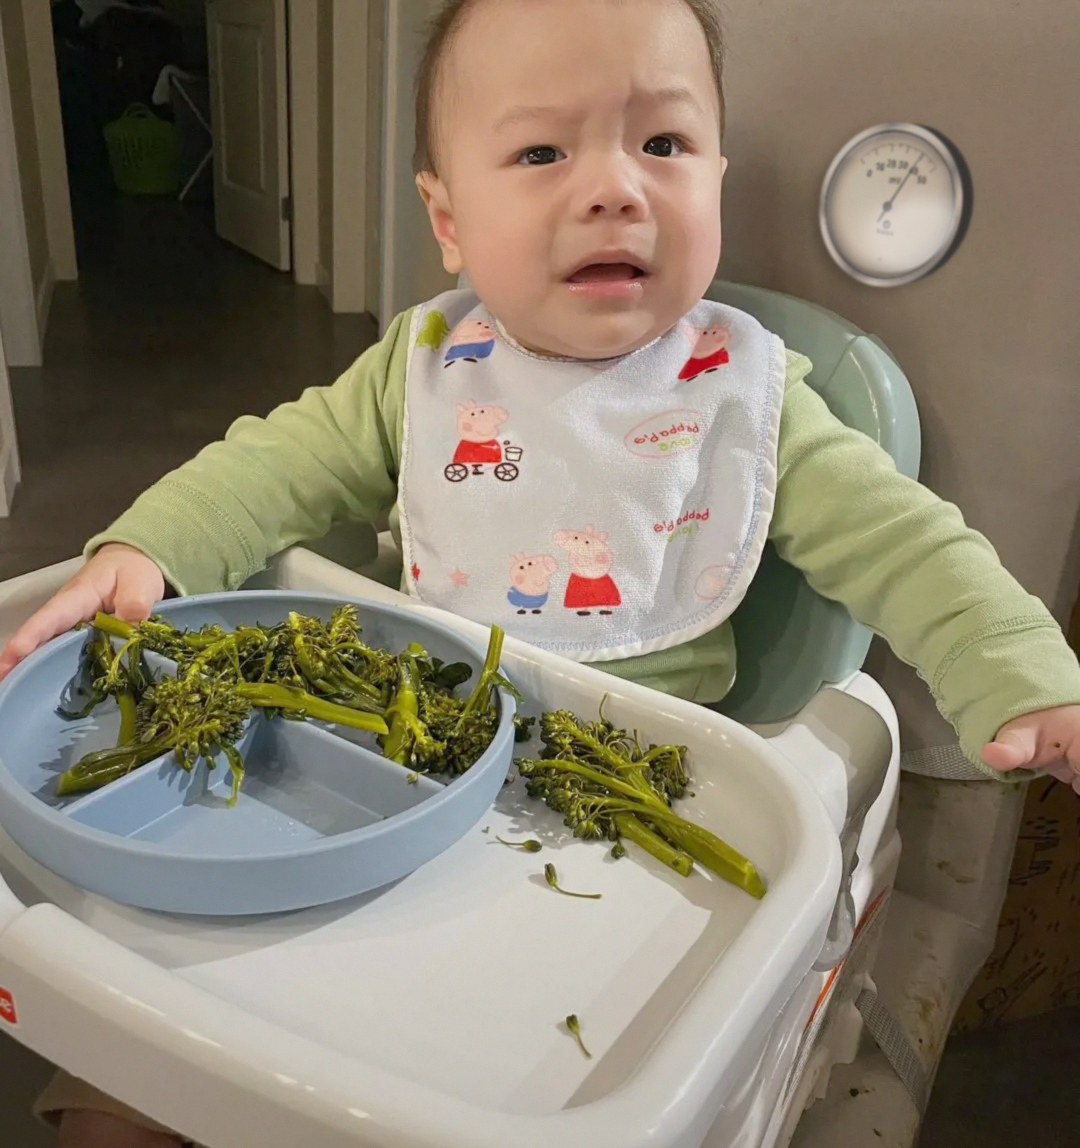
**40** mV
